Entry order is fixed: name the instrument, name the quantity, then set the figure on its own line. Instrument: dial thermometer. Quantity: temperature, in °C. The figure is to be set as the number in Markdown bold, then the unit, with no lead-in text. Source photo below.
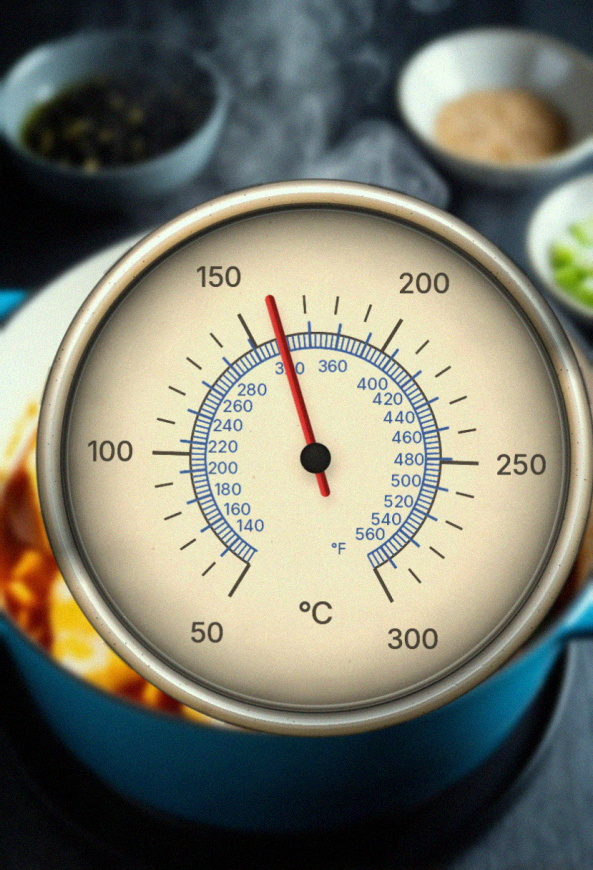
**160** °C
